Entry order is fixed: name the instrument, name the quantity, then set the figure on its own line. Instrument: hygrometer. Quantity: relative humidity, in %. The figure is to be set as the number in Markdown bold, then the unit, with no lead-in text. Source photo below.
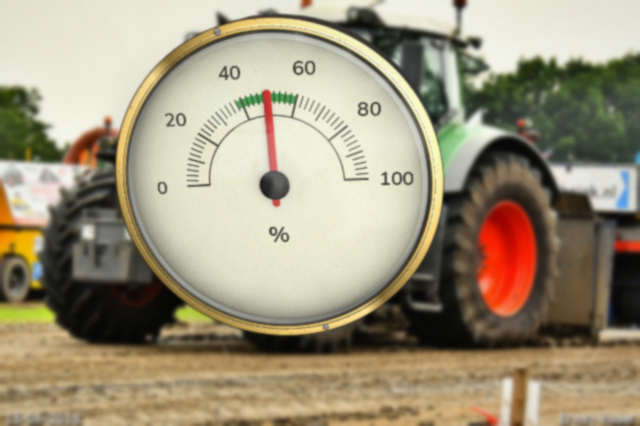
**50** %
